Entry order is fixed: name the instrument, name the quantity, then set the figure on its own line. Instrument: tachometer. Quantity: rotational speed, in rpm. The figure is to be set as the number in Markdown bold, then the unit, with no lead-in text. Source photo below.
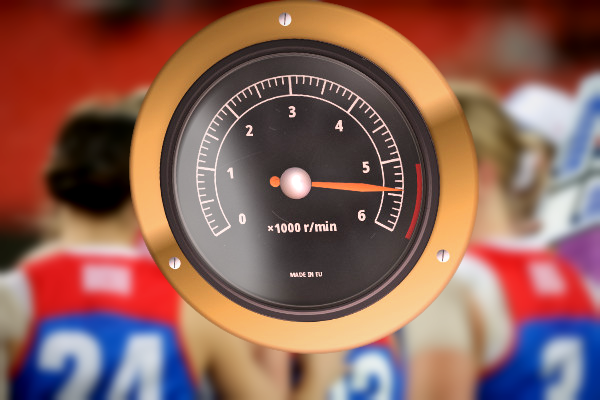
**5400** rpm
